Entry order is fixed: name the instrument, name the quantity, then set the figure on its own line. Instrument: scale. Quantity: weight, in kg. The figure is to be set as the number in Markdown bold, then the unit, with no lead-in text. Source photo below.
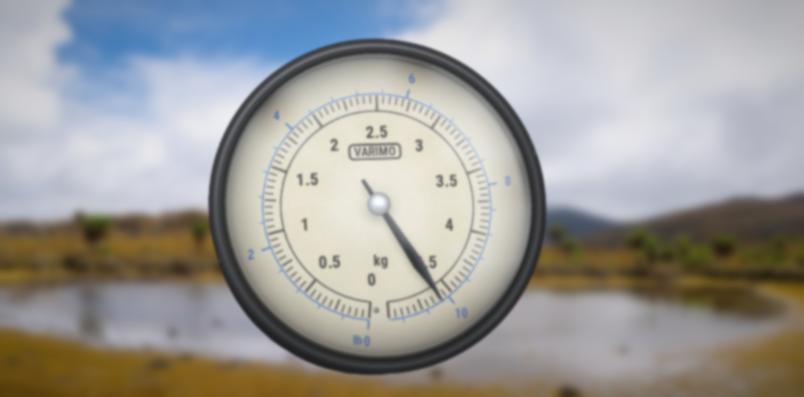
**4.6** kg
